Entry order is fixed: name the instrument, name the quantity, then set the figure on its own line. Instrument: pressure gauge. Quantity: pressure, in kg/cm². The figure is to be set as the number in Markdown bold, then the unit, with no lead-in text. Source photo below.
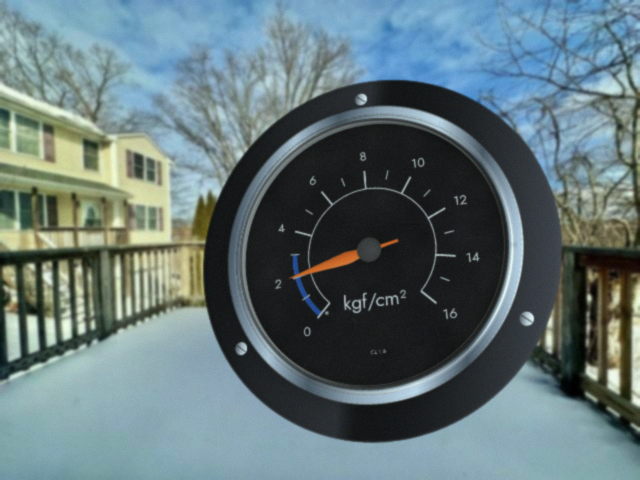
**2** kg/cm²
